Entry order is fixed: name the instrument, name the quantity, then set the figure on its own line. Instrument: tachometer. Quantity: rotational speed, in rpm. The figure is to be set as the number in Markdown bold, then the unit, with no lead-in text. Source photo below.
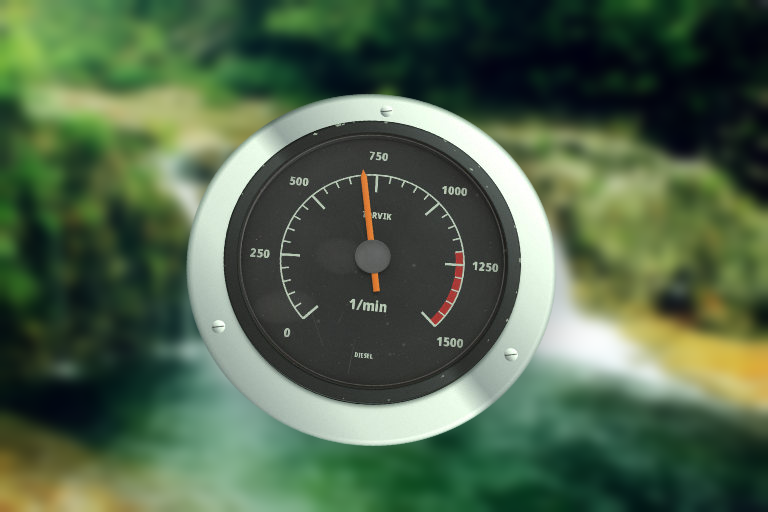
**700** rpm
